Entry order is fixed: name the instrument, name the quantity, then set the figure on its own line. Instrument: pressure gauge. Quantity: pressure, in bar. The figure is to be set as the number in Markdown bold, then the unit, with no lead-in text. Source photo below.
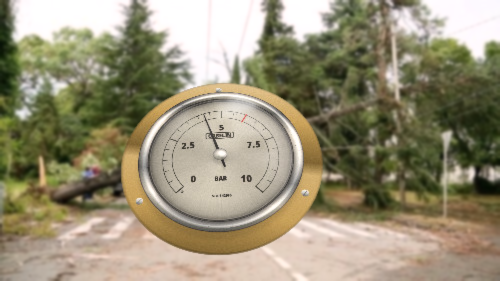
**4.25** bar
